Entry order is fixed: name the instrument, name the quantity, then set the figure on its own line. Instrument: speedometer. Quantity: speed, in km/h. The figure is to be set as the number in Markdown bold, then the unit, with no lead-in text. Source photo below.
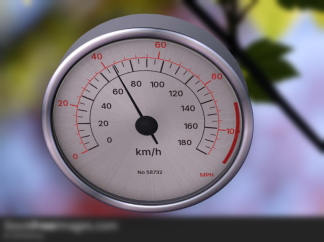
**70** km/h
